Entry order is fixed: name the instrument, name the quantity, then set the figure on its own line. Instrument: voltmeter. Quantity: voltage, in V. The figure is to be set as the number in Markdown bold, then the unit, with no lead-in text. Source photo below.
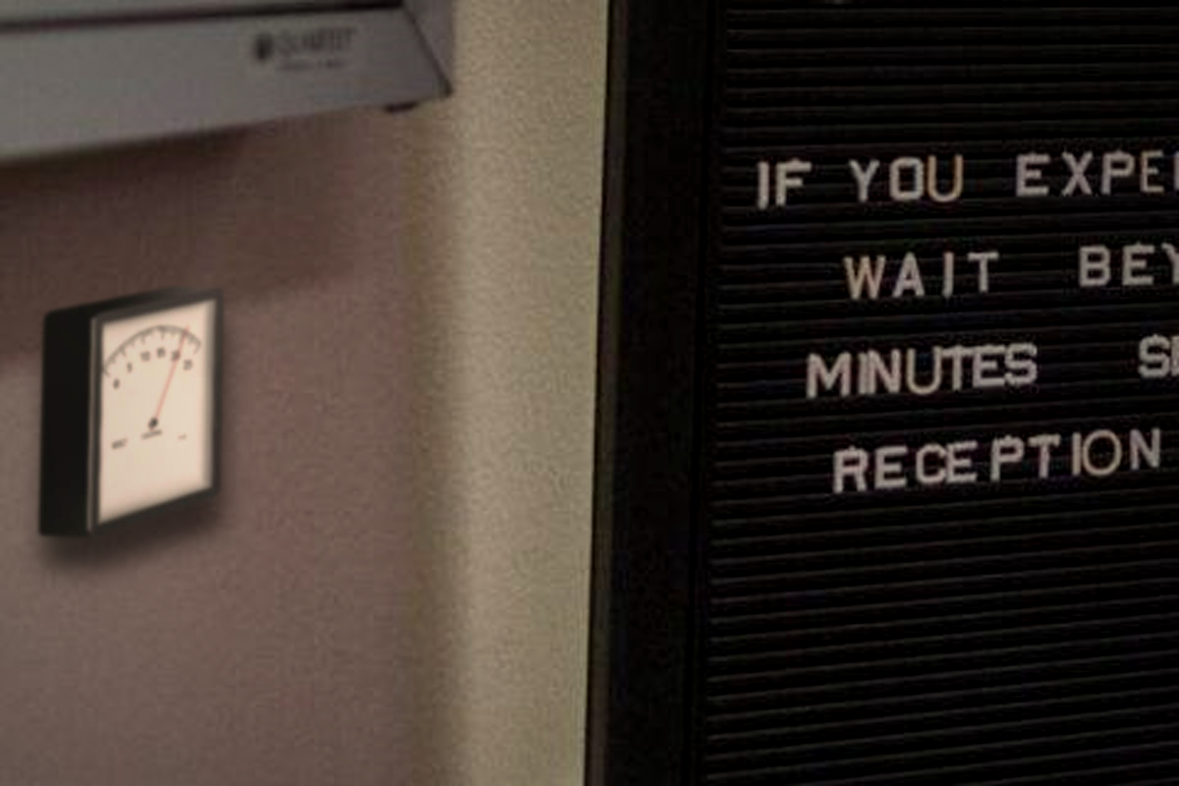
**20** V
